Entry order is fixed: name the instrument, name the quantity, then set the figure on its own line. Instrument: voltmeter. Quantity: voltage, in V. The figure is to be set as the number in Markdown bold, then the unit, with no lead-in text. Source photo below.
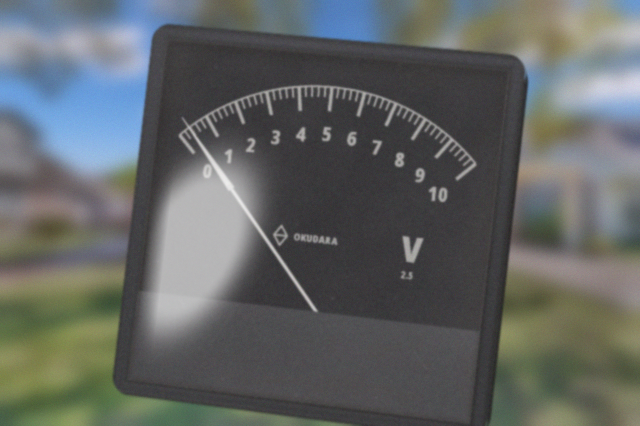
**0.4** V
